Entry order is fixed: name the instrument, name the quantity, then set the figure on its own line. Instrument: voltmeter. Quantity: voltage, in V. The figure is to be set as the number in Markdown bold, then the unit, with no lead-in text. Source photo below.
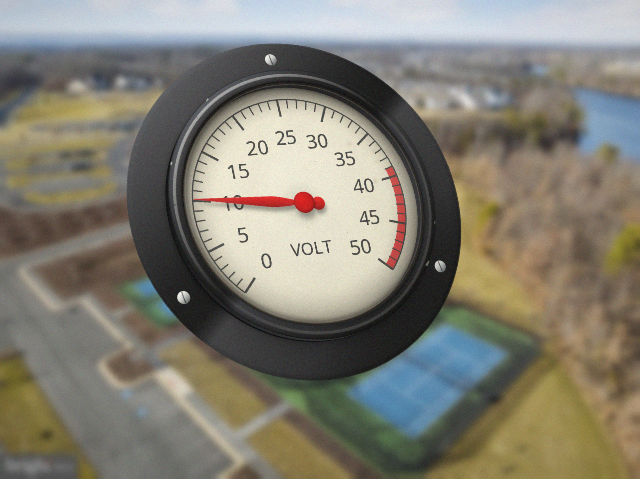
**10** V
